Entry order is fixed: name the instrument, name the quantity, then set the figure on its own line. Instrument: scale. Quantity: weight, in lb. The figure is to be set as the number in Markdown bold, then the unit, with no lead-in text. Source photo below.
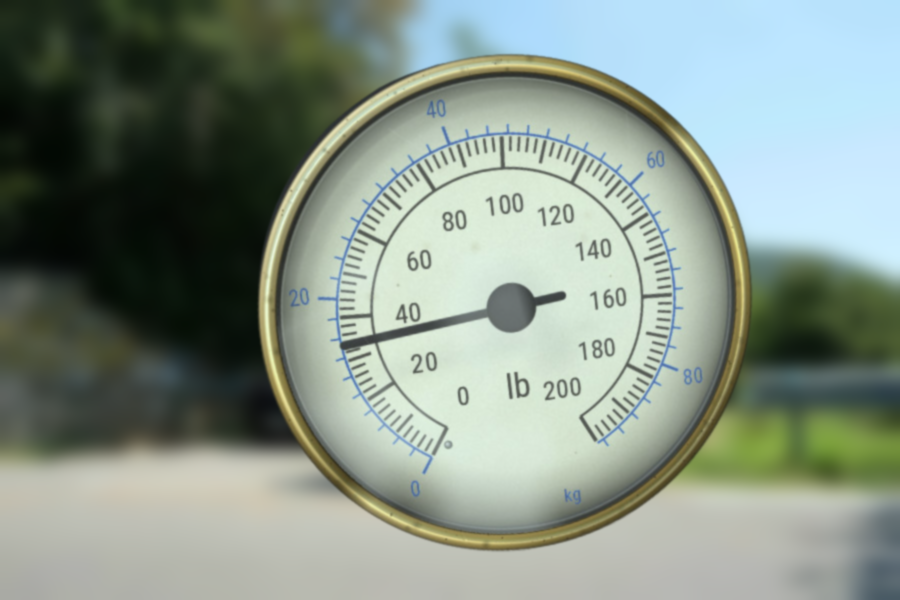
**34** lb
